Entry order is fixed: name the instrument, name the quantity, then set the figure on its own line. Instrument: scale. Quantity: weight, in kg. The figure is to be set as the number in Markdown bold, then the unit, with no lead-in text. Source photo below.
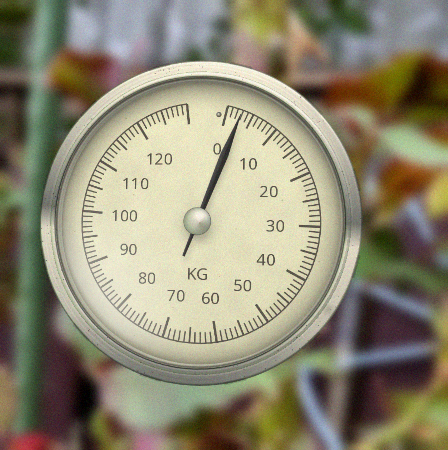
**3** kg
